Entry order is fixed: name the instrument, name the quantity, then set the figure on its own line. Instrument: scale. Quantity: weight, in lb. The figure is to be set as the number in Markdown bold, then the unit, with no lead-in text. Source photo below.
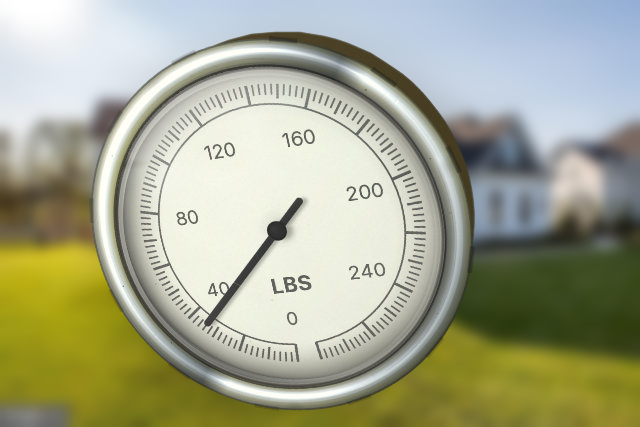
**34** lb
